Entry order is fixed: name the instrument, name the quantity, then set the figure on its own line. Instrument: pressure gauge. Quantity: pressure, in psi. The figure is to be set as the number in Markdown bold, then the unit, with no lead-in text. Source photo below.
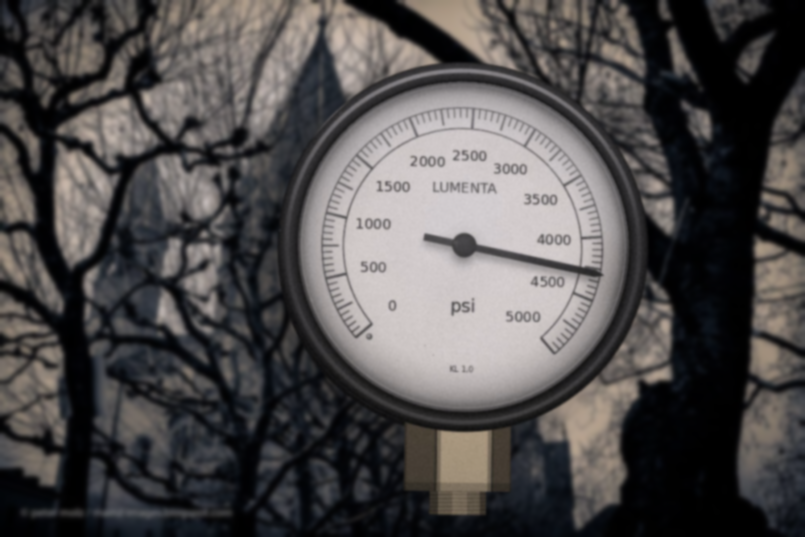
**4300** psi
